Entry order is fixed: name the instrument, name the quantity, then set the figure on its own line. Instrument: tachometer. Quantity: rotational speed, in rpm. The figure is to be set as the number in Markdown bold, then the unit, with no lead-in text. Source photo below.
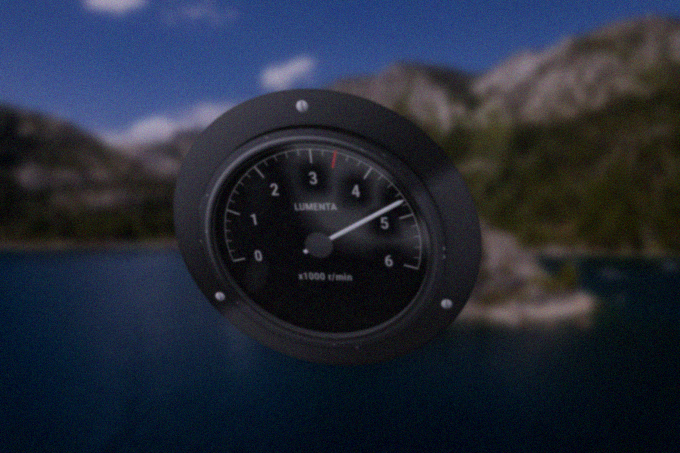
**4700** rpm
